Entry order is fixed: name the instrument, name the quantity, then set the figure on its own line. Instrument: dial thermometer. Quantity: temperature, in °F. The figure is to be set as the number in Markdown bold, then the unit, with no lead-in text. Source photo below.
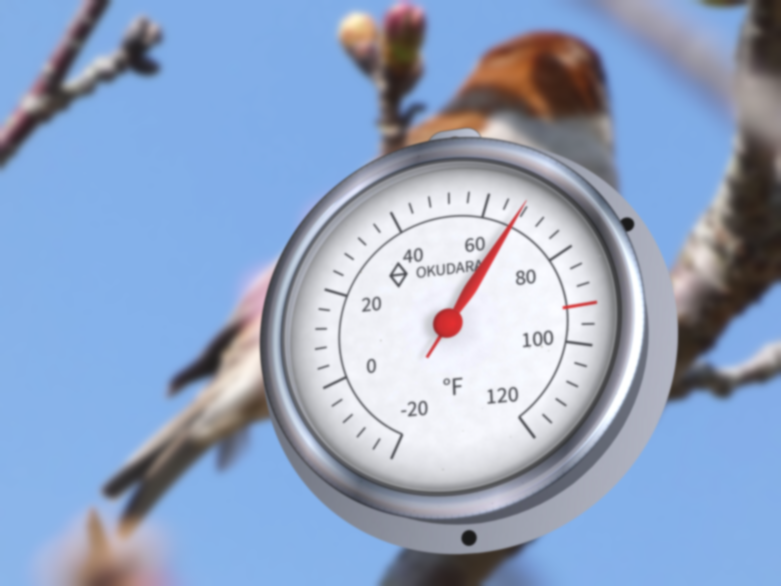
**68** °F
